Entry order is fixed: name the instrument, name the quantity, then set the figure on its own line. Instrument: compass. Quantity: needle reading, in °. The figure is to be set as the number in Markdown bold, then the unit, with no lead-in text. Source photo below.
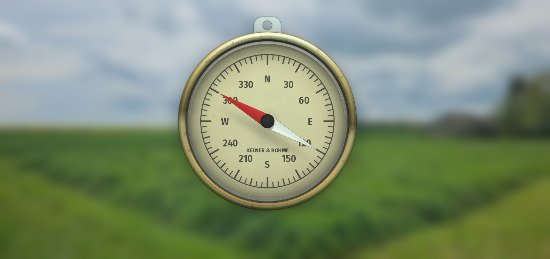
**300** °
